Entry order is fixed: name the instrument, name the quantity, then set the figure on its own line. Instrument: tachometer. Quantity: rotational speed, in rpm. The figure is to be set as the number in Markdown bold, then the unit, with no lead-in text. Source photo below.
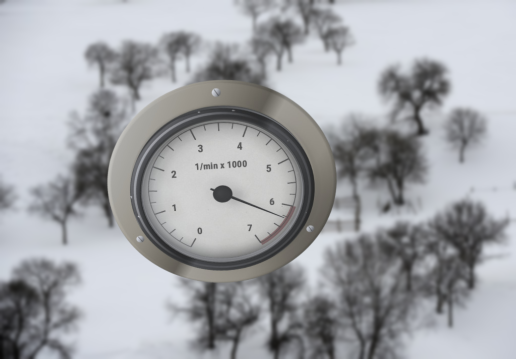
**6250** rpm
